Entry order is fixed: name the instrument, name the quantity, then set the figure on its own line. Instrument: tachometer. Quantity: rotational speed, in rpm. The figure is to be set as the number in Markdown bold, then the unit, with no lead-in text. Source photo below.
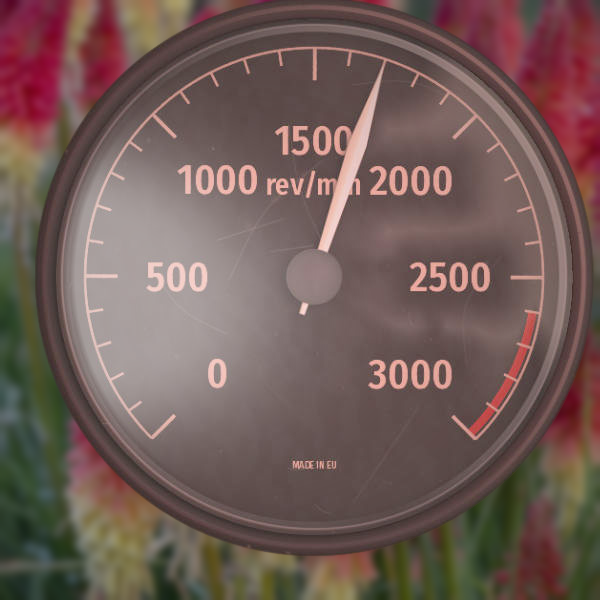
**1700** rpm
